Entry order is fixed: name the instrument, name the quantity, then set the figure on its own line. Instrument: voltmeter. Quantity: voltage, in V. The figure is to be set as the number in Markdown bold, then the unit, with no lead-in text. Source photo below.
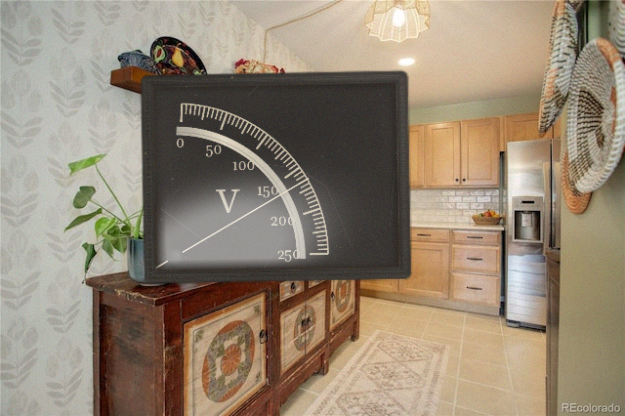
**165** V
